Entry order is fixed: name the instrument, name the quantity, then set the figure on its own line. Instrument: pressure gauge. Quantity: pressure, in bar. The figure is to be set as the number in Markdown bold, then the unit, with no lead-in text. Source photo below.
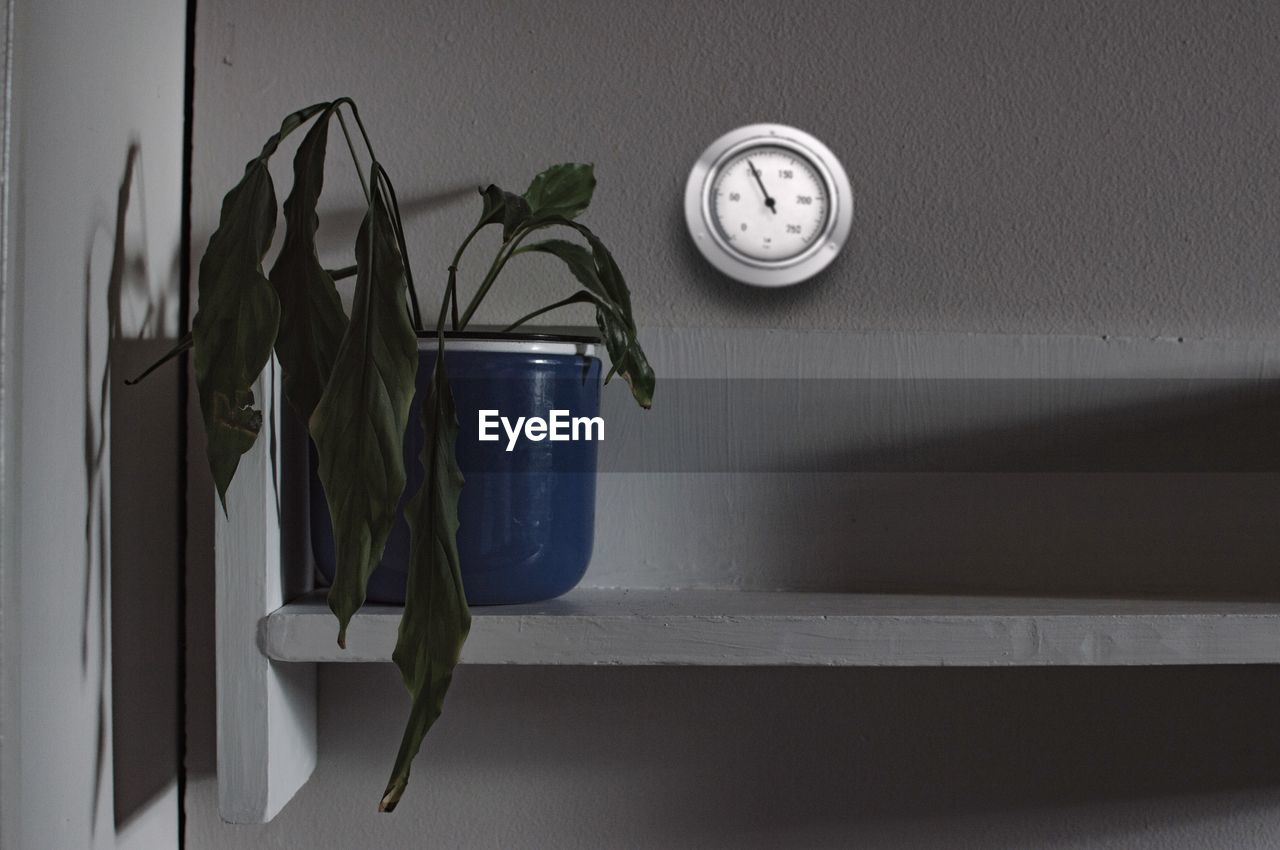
**100** bar
